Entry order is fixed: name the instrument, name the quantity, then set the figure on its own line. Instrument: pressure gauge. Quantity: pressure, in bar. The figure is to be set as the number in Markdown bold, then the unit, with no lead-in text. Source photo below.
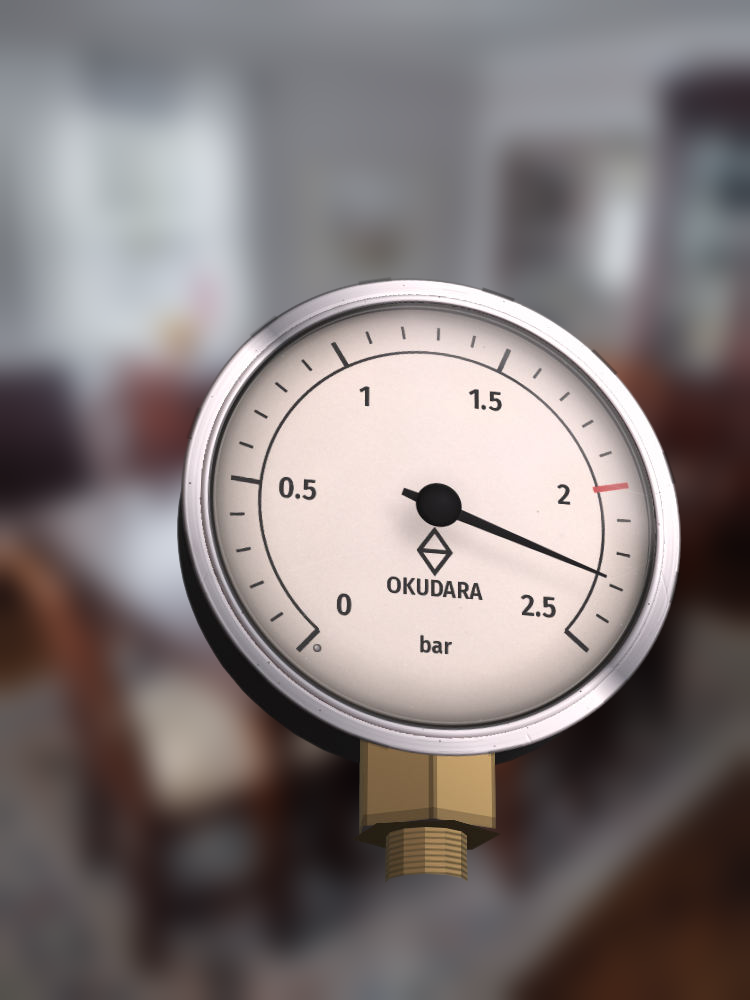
**2.3** bar
